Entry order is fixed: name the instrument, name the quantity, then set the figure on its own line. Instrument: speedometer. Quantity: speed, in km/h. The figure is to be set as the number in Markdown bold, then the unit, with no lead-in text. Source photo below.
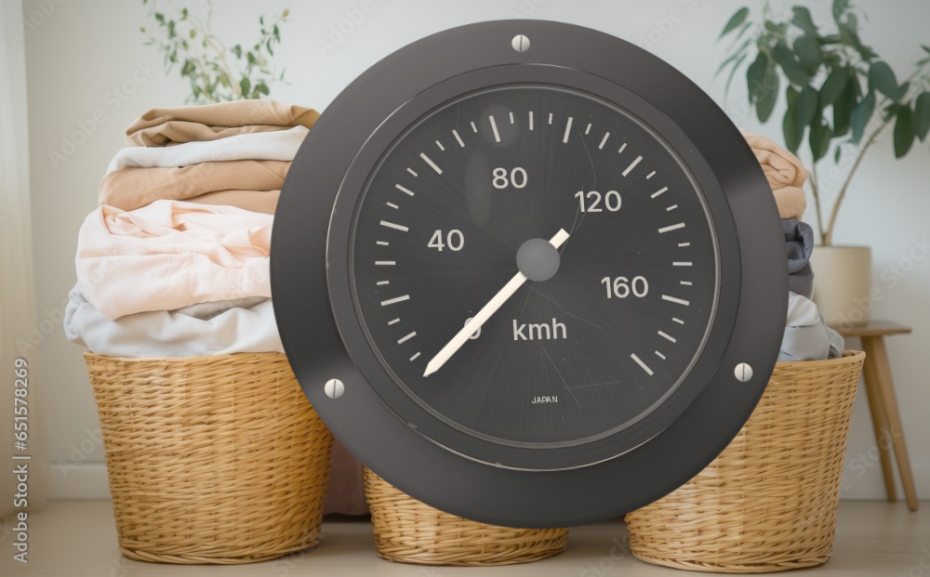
**0** km/h
